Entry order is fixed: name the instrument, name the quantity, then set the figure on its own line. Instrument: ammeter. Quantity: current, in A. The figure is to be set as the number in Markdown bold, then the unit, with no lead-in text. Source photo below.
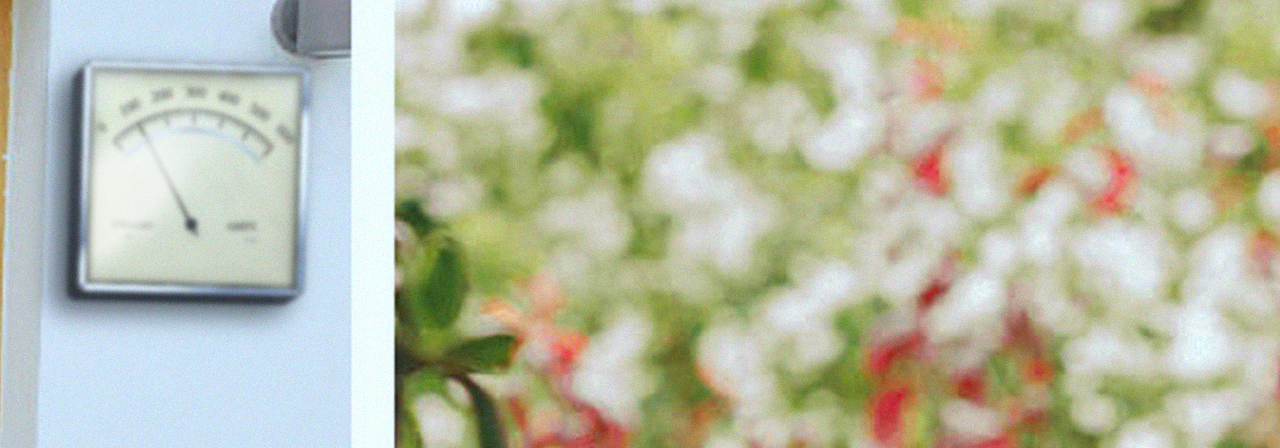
**100** A
